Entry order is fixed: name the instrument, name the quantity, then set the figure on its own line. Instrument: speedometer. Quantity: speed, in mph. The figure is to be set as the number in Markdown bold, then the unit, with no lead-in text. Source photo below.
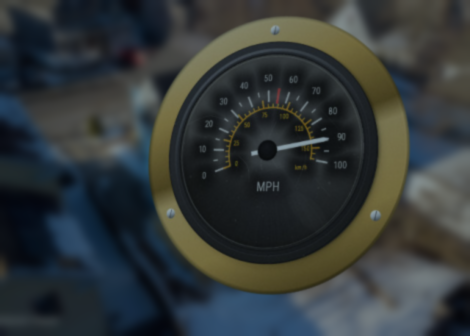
**90** mph
